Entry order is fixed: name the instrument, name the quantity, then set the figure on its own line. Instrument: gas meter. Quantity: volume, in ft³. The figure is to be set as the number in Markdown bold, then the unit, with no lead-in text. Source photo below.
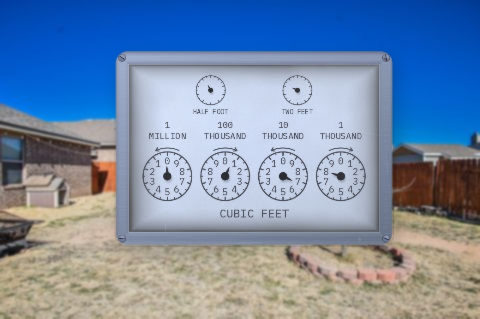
**6800** ft³
